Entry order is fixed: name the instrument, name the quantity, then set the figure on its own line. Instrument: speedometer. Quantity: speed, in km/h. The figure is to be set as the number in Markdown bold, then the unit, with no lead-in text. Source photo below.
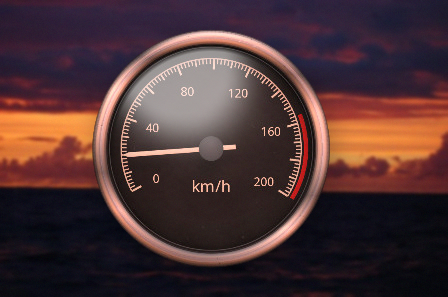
**20** km/h
